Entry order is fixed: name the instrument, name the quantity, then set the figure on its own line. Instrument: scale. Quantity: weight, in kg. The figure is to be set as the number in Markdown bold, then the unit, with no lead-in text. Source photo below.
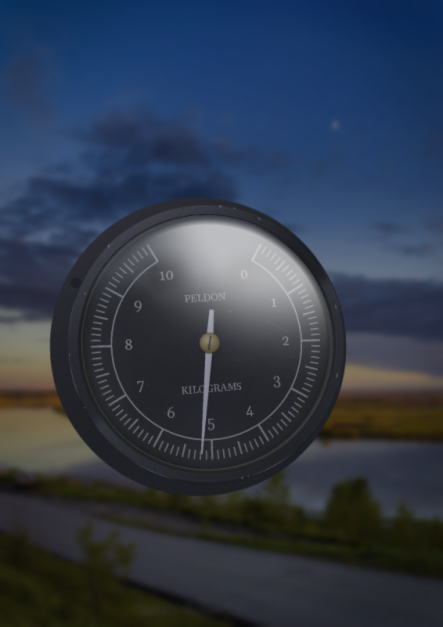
**5.2** kg
